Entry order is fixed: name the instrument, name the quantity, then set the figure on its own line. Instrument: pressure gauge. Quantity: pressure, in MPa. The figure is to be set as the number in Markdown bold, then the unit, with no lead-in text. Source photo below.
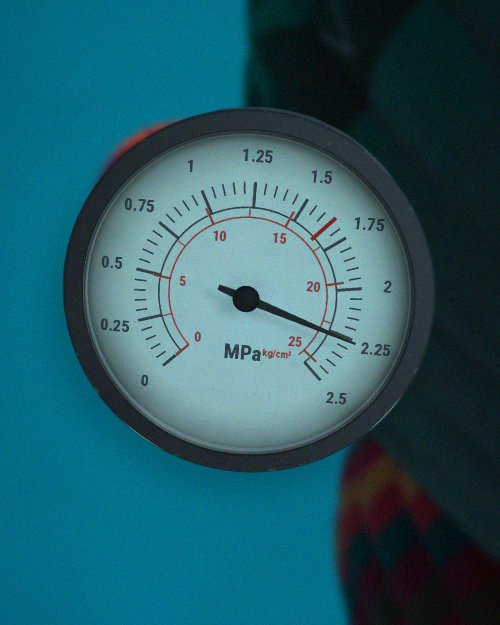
**2.25** MPa
